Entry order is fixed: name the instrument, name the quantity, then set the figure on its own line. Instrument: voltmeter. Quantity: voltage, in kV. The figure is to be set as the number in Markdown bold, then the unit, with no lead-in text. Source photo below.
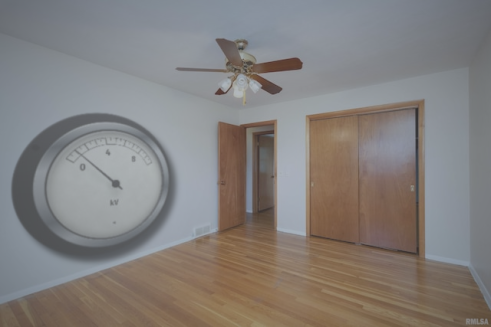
**1** kV
